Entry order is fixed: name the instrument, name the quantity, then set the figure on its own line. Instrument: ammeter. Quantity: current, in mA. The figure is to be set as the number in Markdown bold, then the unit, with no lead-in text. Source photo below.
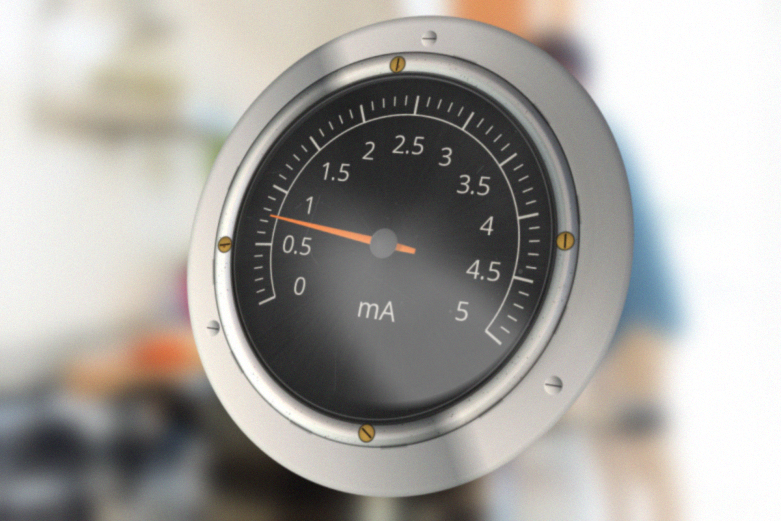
**0.75** mA
